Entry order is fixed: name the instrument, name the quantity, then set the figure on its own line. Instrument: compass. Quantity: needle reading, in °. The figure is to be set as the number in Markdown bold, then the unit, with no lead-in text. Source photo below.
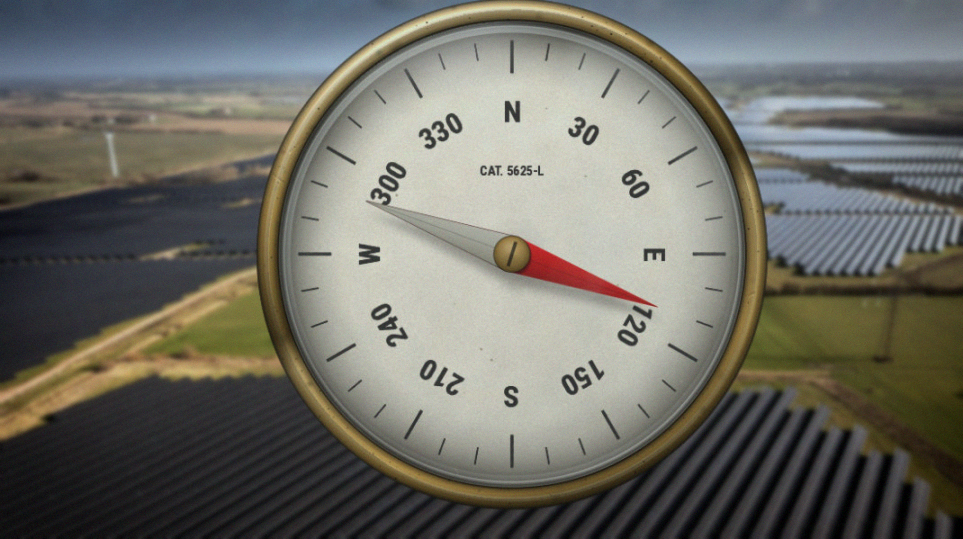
**110** °
